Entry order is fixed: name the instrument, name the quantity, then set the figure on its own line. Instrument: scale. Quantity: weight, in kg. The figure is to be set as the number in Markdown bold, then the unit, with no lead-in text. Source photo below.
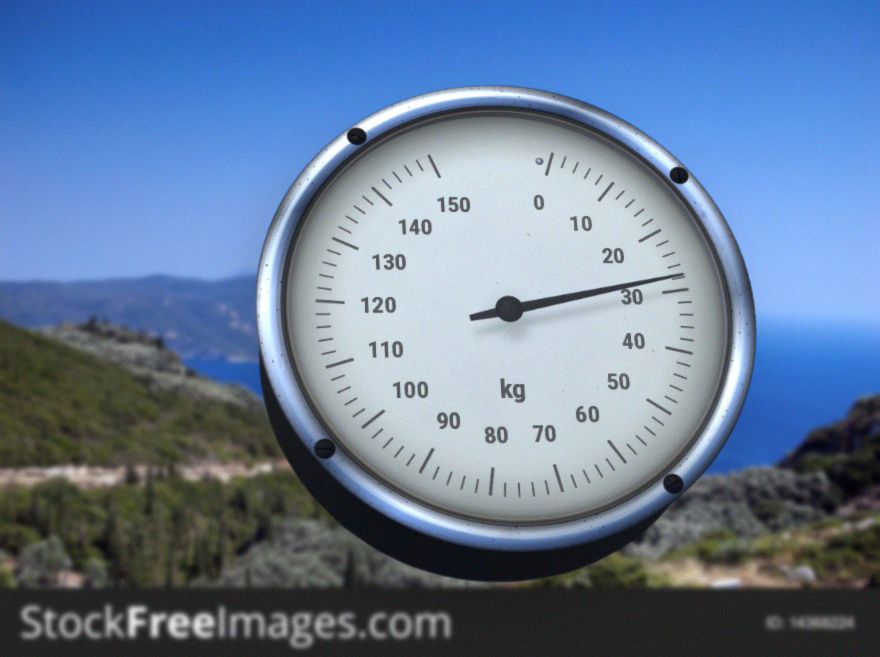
**28** kg
